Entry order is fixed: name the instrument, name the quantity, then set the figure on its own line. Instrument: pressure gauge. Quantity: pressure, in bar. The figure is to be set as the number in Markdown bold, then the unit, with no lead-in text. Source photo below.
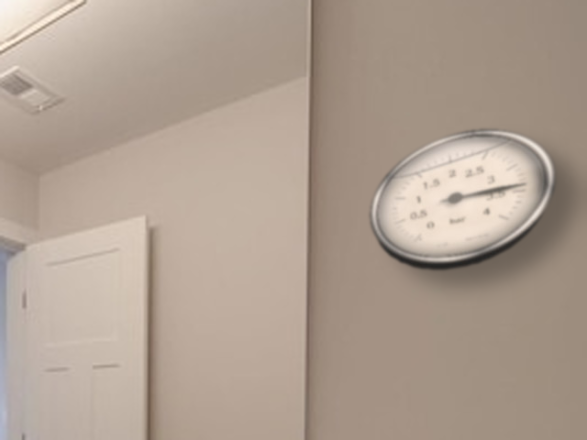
**3.4** bar
